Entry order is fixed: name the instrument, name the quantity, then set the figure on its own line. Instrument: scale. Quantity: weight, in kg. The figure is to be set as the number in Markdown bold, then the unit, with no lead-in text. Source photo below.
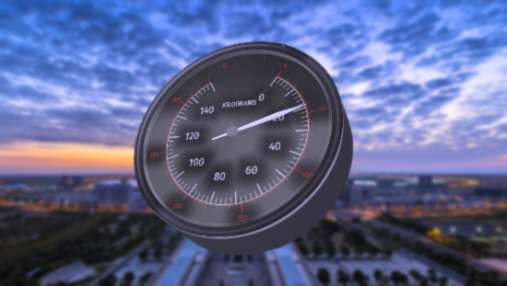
**20** kg
